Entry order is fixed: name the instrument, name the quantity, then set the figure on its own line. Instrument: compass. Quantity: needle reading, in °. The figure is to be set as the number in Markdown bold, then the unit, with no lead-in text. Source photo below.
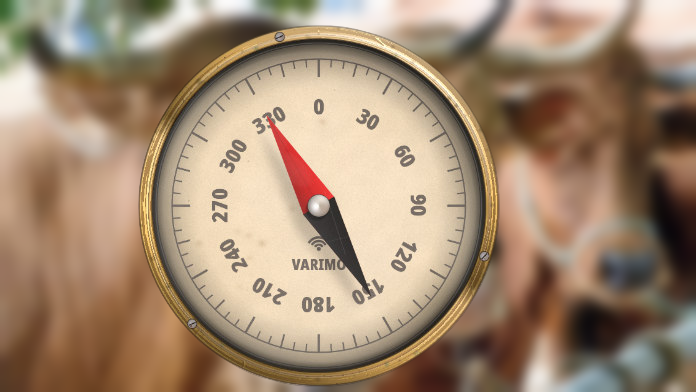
**330** °
